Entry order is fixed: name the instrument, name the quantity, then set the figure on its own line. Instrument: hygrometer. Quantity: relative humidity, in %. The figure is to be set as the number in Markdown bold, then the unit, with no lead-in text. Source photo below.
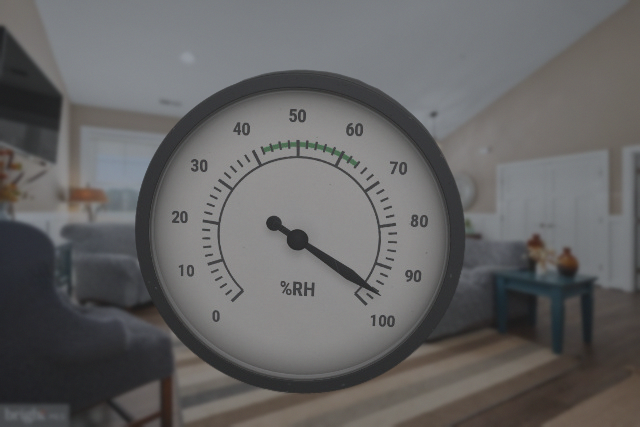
**96** %
